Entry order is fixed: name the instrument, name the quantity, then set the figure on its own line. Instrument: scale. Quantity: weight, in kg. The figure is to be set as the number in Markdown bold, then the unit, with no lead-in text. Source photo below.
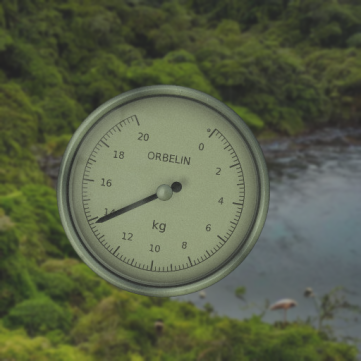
**13.8** kg
